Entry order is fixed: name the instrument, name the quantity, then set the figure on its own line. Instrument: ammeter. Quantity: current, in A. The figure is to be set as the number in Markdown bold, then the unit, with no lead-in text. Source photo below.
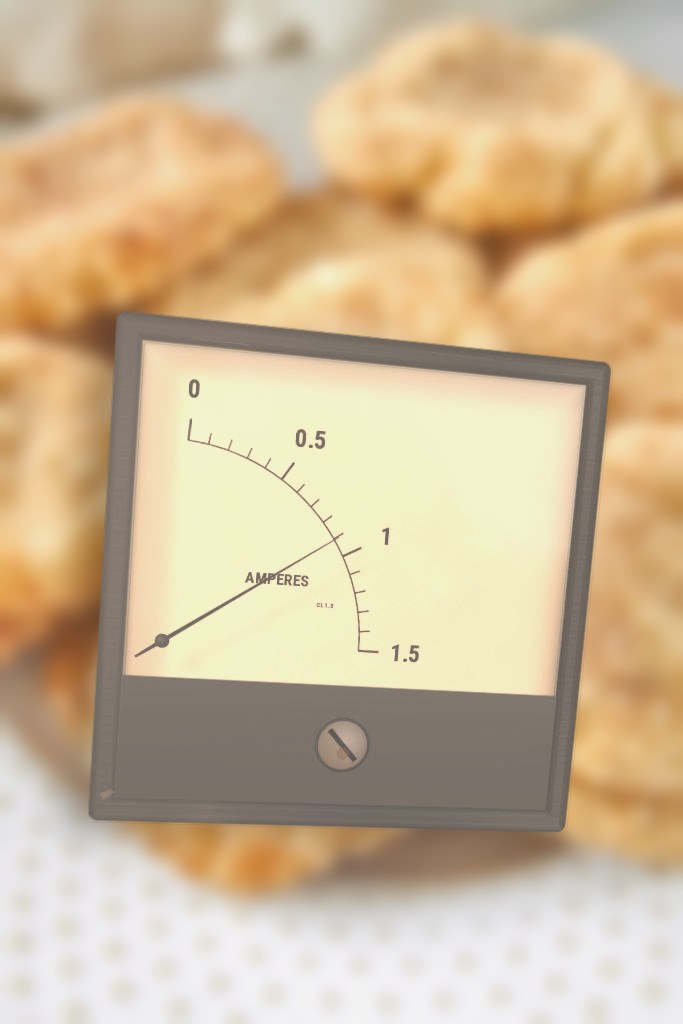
**0.9** A
